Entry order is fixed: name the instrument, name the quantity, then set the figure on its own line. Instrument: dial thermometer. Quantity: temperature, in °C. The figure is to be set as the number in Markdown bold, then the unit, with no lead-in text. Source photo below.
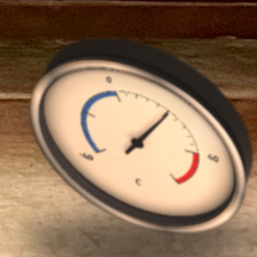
**20** °C
